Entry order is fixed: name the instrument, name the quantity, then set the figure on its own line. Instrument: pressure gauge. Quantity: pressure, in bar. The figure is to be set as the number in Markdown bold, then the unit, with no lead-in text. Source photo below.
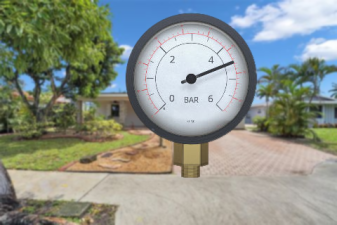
**4.5** bar
